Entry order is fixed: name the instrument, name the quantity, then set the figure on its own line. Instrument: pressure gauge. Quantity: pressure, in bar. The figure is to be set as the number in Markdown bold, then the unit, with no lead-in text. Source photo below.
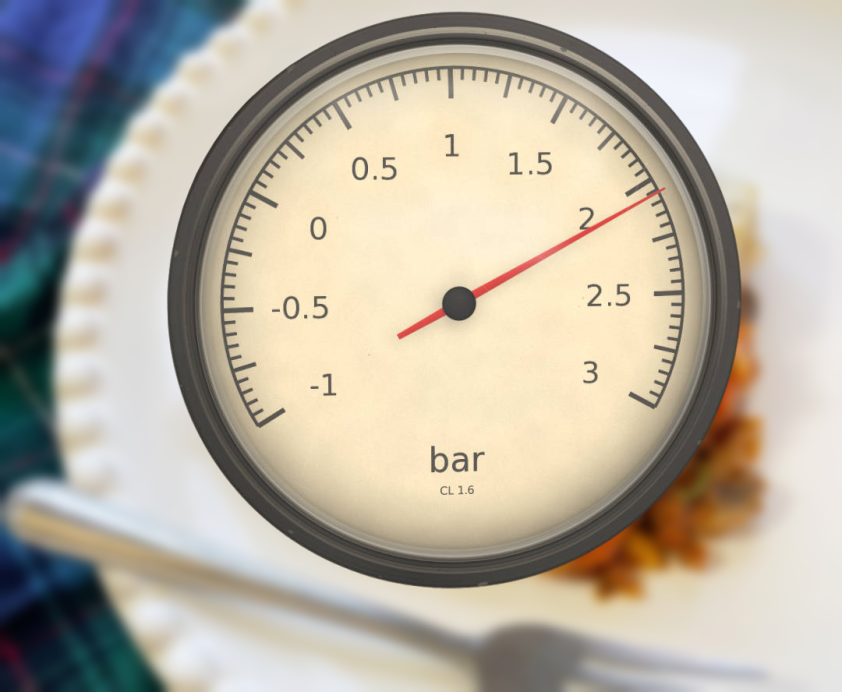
**2.05** bar
